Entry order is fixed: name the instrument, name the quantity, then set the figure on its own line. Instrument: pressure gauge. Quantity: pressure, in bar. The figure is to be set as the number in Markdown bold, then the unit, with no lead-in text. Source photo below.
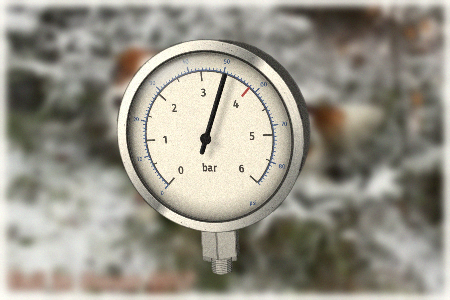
**3.5** bar
